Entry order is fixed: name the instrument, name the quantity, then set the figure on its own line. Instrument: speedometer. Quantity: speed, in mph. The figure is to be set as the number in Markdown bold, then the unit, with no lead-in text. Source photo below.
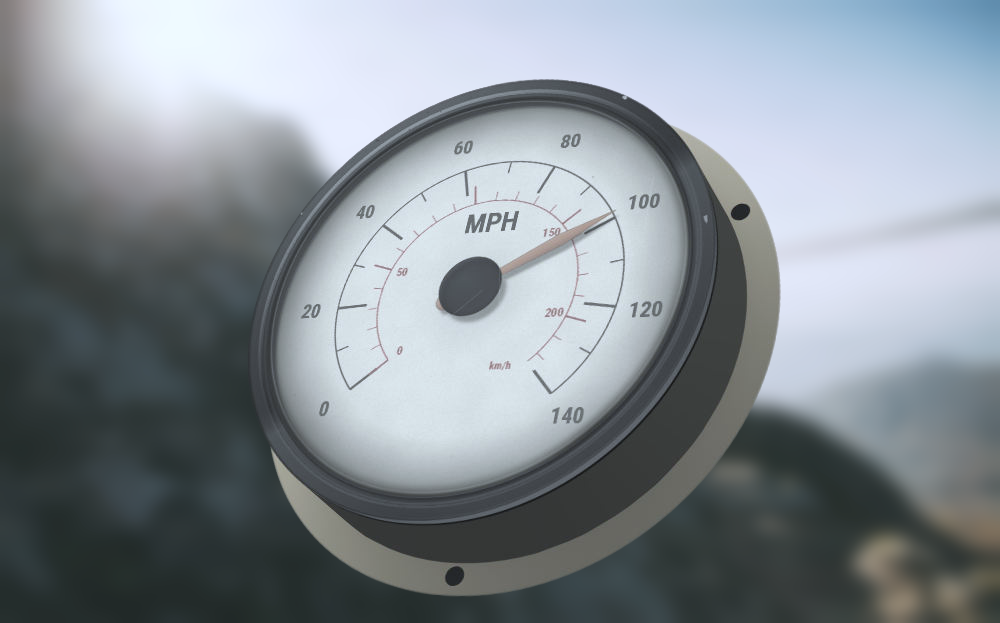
**100** mph
